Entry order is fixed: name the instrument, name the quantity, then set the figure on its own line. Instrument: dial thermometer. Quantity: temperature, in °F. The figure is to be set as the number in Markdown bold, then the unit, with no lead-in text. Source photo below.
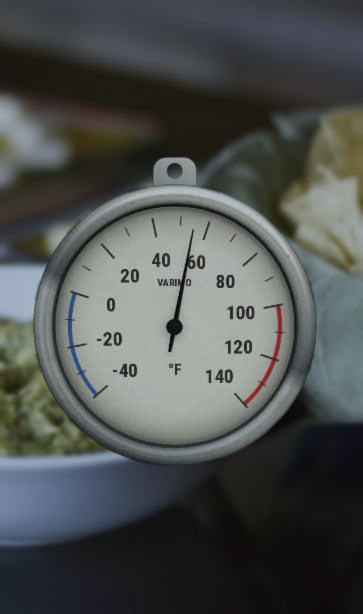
**55** °F
